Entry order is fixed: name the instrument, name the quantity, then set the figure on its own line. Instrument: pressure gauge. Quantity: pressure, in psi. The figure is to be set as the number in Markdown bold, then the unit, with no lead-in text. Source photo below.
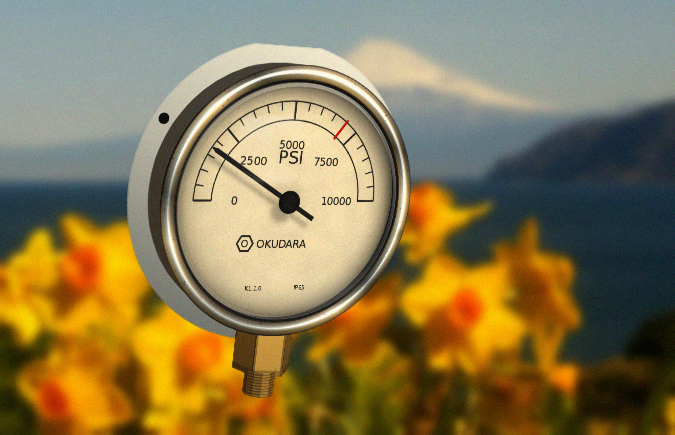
**1750** psi
